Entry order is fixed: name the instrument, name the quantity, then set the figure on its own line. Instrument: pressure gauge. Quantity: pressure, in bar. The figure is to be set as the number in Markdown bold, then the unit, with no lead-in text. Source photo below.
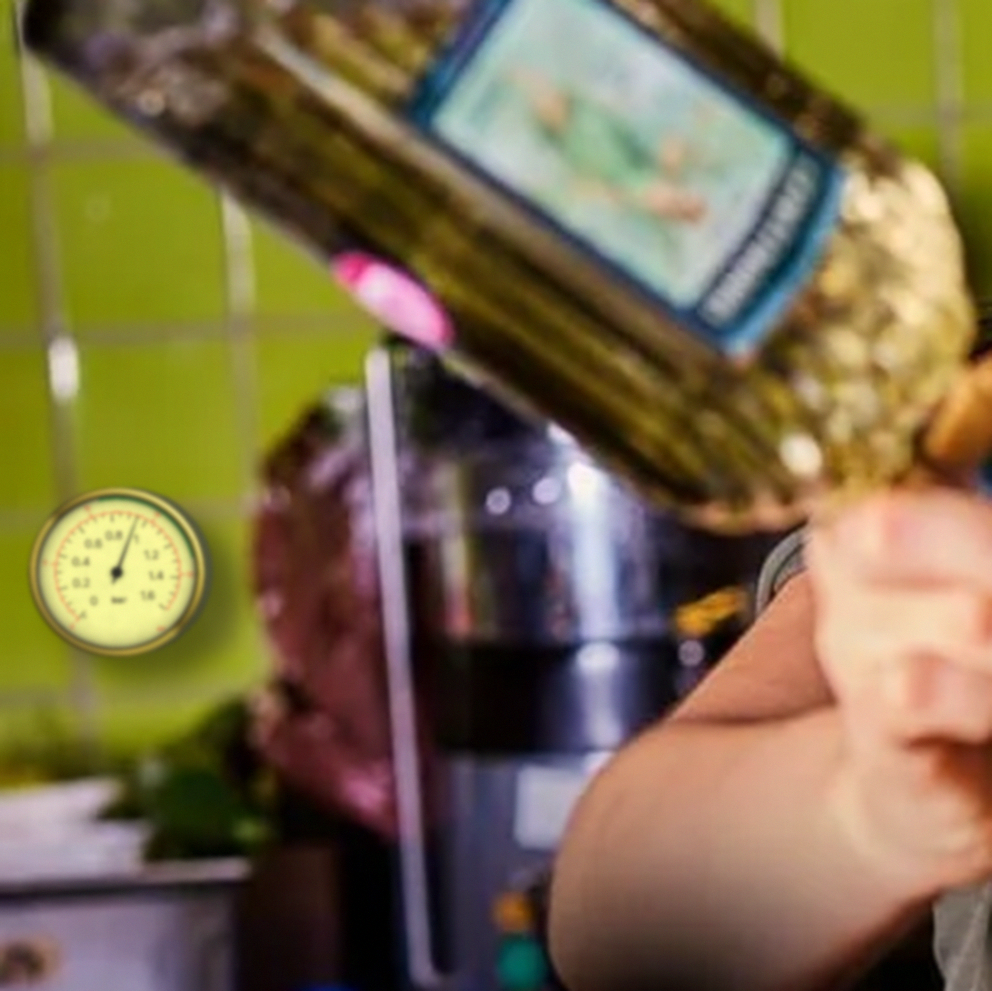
**0.95** bar
